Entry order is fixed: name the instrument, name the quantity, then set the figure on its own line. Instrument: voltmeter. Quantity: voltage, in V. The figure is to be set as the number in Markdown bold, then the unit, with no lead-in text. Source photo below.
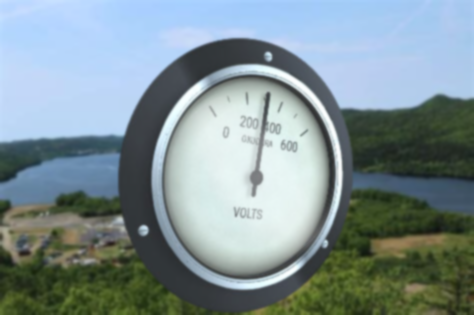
**300** V
